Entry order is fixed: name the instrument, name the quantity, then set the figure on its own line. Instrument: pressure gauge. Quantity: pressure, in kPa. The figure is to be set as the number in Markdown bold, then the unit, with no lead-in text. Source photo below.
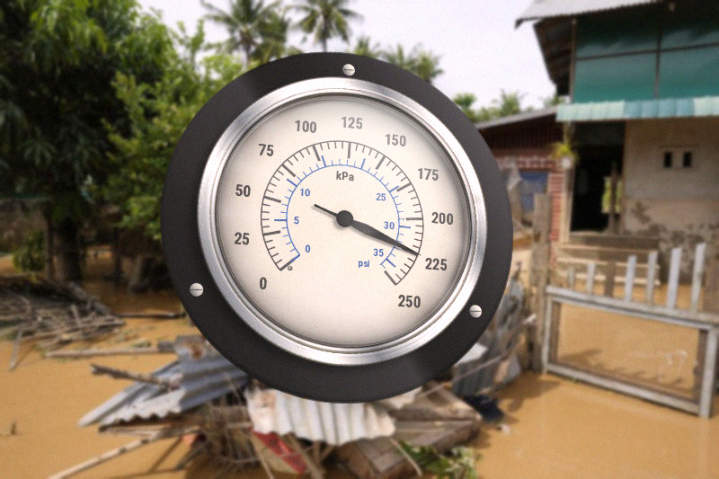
**225** kPa
